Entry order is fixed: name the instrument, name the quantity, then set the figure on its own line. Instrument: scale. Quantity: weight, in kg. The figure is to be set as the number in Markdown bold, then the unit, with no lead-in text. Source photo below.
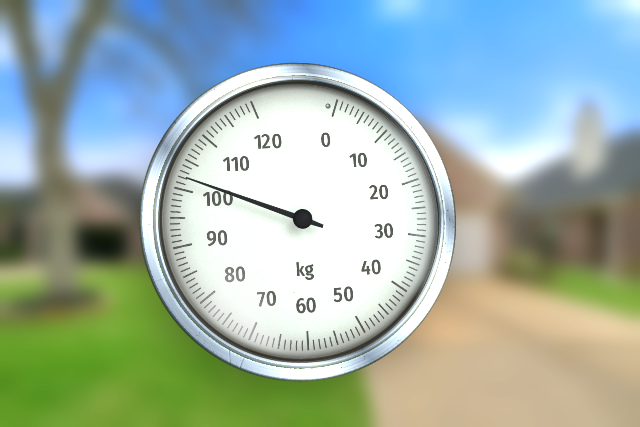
**102** kg
